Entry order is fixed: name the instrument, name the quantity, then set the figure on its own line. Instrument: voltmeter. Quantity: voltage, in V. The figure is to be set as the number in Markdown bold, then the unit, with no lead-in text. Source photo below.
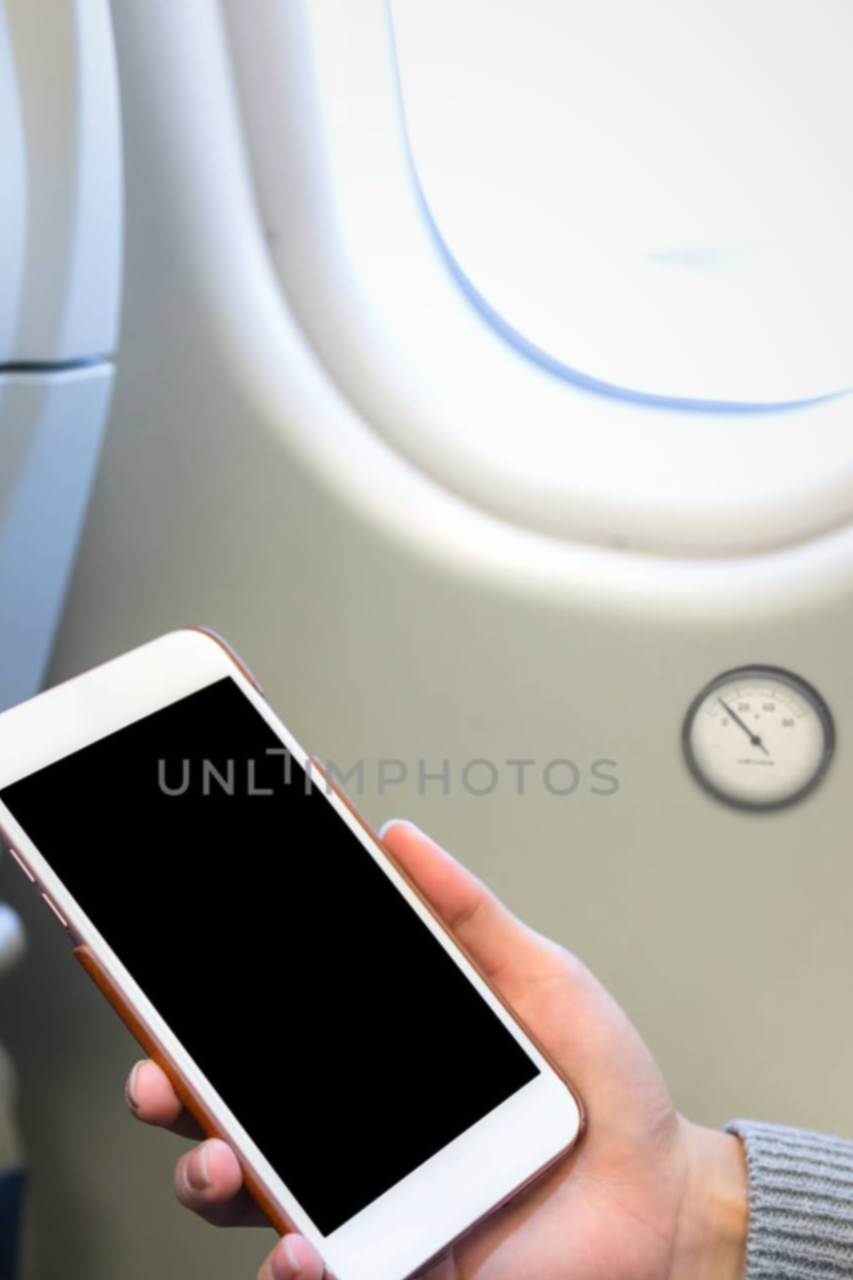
**10** V
